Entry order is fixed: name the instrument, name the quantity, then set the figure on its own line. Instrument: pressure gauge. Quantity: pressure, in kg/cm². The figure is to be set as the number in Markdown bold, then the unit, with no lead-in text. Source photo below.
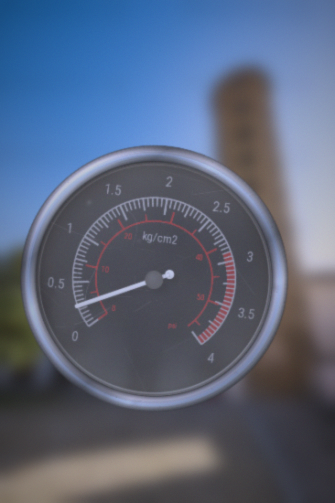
**0.25** kg/cm²
